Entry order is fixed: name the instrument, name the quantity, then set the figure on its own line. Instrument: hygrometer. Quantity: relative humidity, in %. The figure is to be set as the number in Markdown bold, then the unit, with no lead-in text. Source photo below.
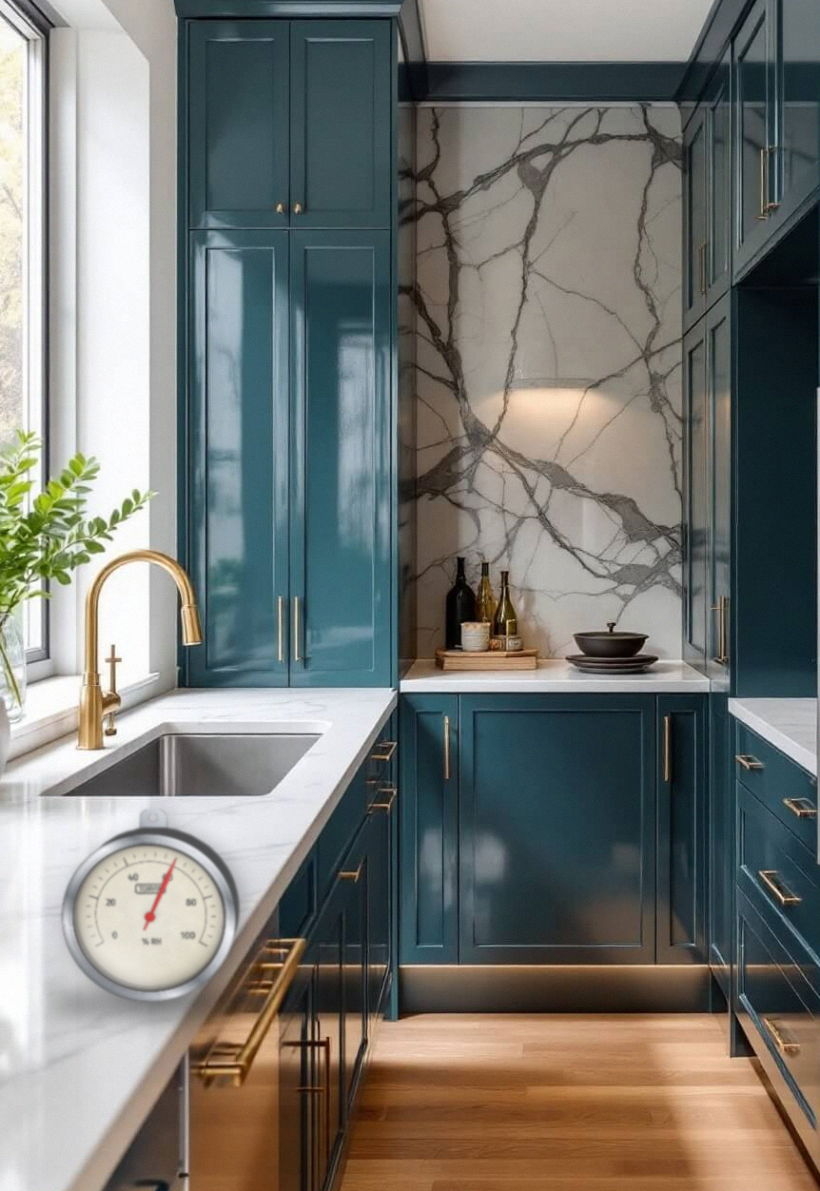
**60** %
